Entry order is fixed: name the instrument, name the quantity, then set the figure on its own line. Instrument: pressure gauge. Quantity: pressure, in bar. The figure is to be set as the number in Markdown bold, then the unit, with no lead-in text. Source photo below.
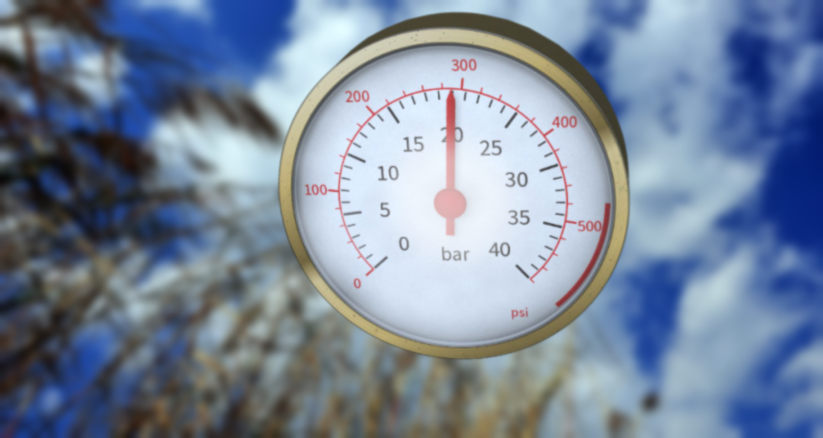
**20** bar
